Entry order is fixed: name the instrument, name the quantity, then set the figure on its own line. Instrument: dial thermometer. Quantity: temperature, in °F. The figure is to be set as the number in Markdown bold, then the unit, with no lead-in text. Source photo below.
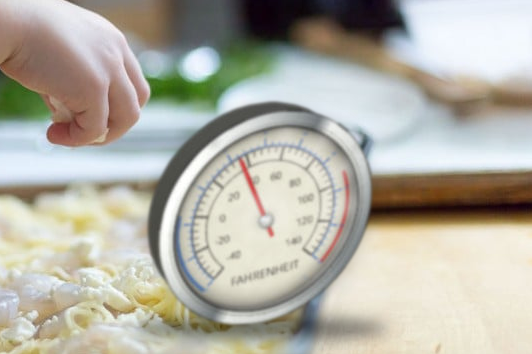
**36** °F
